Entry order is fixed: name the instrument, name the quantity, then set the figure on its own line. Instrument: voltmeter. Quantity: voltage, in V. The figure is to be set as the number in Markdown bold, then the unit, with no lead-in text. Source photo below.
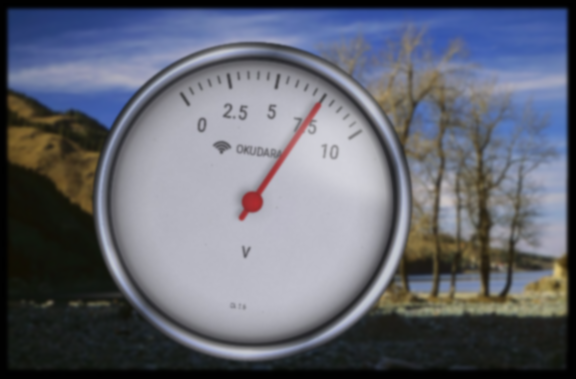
**7.5** V
